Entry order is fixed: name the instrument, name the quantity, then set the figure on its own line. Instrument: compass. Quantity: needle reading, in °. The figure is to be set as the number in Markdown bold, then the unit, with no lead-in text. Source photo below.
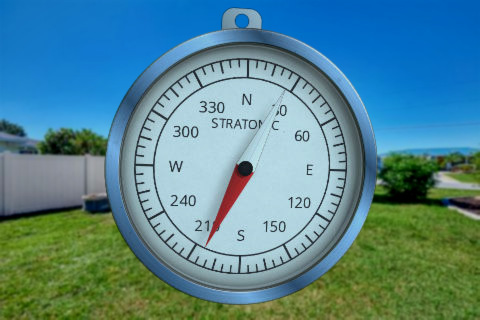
**205** °
